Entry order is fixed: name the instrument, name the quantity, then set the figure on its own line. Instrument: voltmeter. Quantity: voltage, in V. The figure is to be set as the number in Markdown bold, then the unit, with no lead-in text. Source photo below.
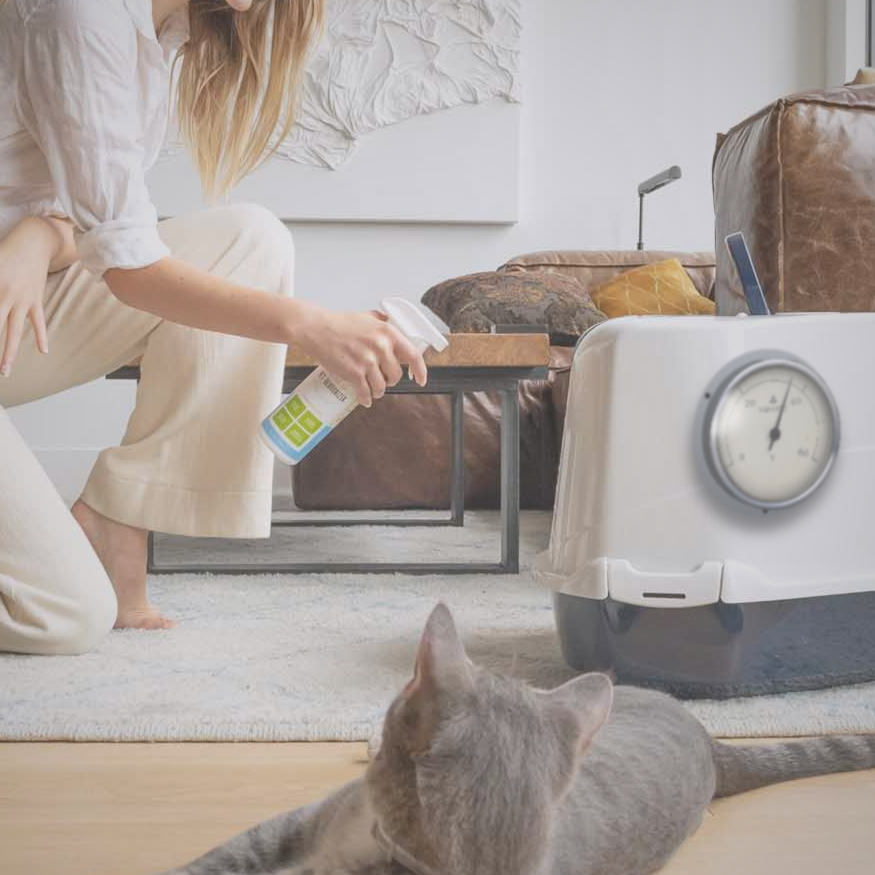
**35** V
